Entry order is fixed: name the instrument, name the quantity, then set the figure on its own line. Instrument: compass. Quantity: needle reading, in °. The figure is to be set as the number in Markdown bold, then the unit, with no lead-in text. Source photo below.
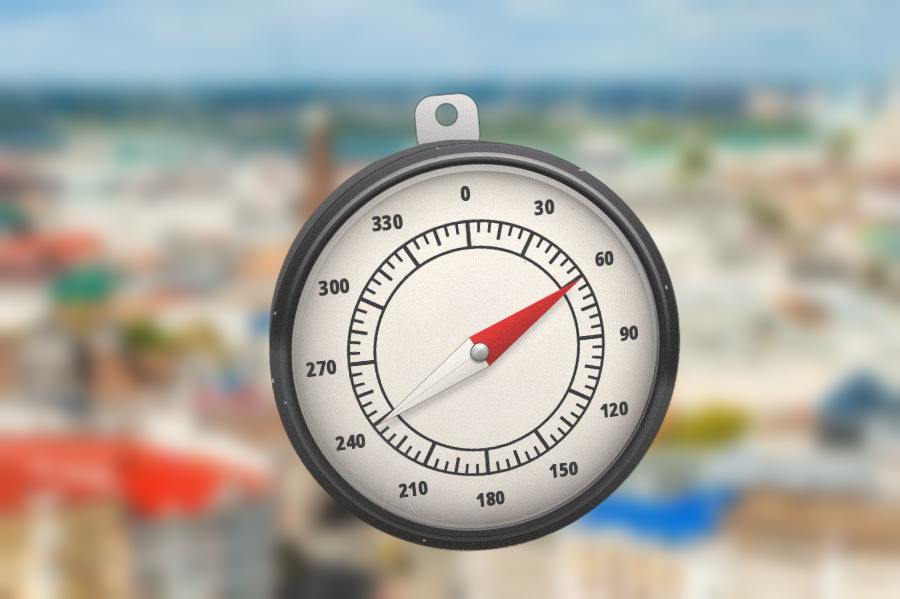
**60** °
